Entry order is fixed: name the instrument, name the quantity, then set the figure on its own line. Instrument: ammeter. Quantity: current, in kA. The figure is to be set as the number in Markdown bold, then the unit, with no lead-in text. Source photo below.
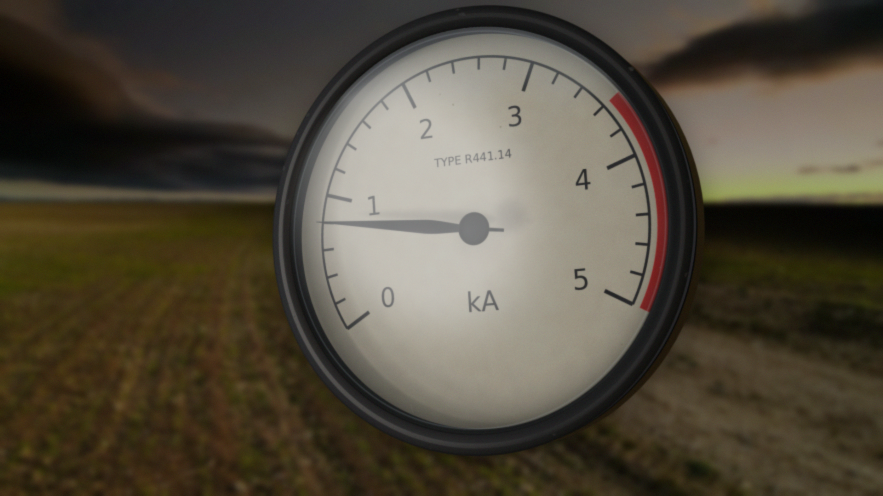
**0.8** kA
